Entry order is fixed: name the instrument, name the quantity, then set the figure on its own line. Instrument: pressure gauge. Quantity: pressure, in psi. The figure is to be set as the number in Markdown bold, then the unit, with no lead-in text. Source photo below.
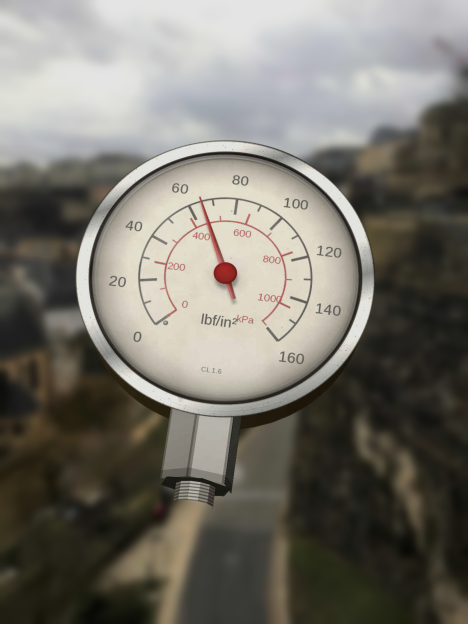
**65** psi
